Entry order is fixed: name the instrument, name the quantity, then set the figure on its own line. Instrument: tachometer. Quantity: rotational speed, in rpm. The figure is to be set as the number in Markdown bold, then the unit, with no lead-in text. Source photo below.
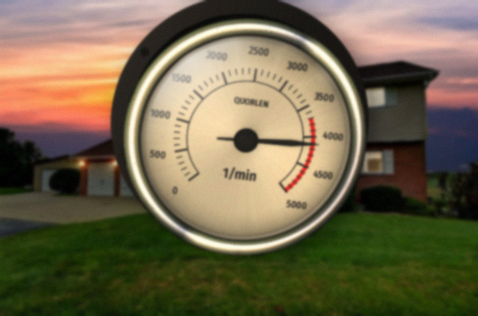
**4100** rpm
